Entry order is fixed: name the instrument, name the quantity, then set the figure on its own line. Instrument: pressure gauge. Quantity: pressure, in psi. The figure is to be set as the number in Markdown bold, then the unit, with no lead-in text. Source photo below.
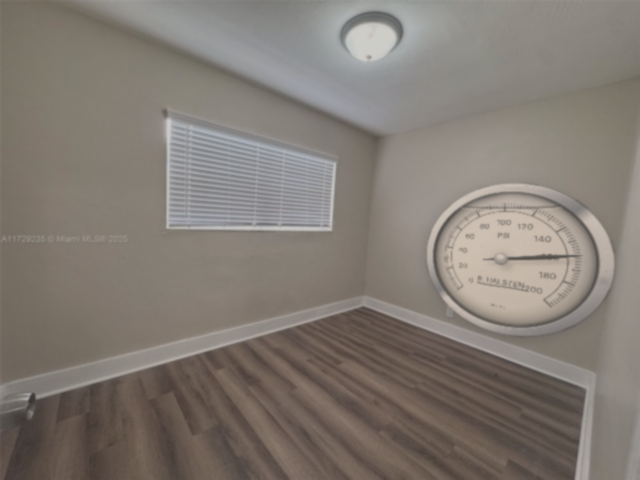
**160** psi
